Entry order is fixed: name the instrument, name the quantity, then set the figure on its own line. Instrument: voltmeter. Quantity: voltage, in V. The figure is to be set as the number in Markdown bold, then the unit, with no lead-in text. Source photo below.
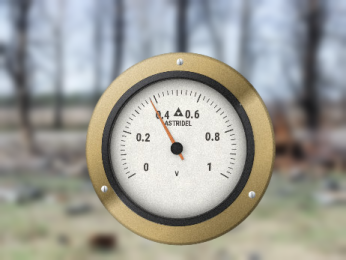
**0.38** V
